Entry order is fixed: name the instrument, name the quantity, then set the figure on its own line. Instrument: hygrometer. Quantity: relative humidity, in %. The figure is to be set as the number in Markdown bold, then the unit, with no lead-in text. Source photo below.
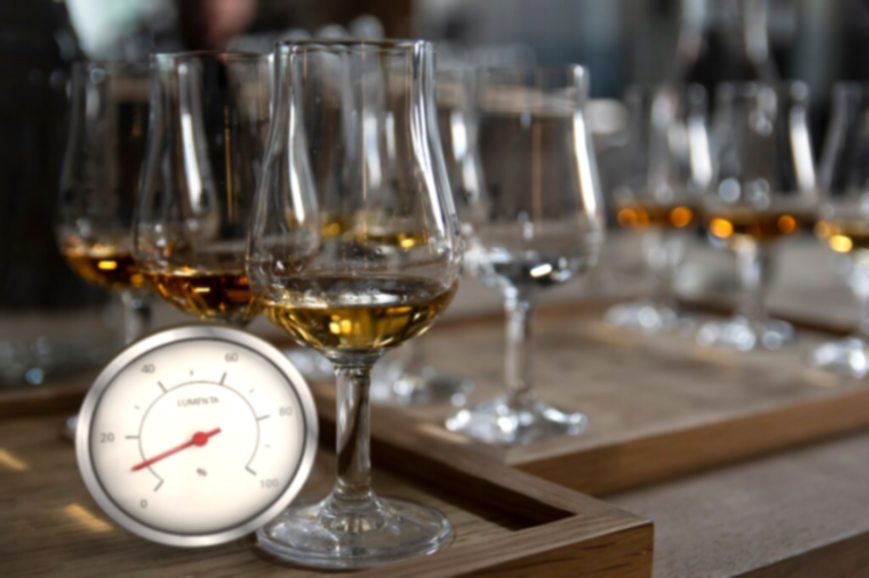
**10** %
